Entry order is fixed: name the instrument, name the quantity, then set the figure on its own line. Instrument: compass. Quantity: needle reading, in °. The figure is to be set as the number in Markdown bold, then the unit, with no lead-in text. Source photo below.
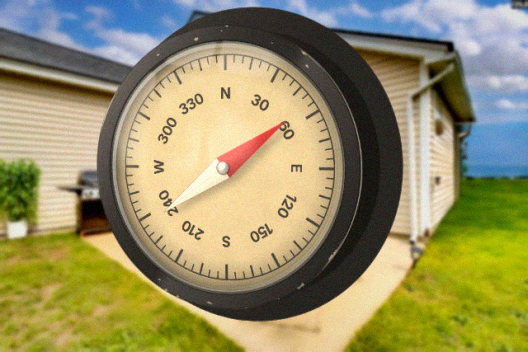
**55** °
